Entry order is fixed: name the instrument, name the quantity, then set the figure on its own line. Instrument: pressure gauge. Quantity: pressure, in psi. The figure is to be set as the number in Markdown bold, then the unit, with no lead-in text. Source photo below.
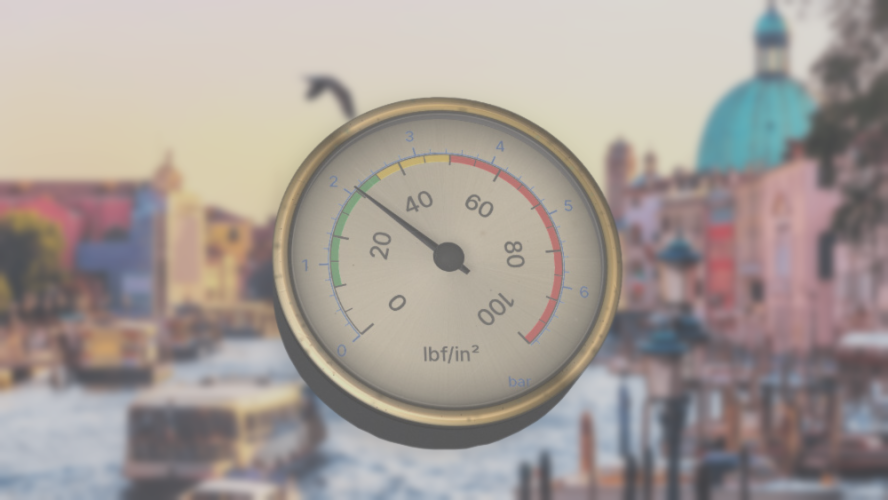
**30** psi
